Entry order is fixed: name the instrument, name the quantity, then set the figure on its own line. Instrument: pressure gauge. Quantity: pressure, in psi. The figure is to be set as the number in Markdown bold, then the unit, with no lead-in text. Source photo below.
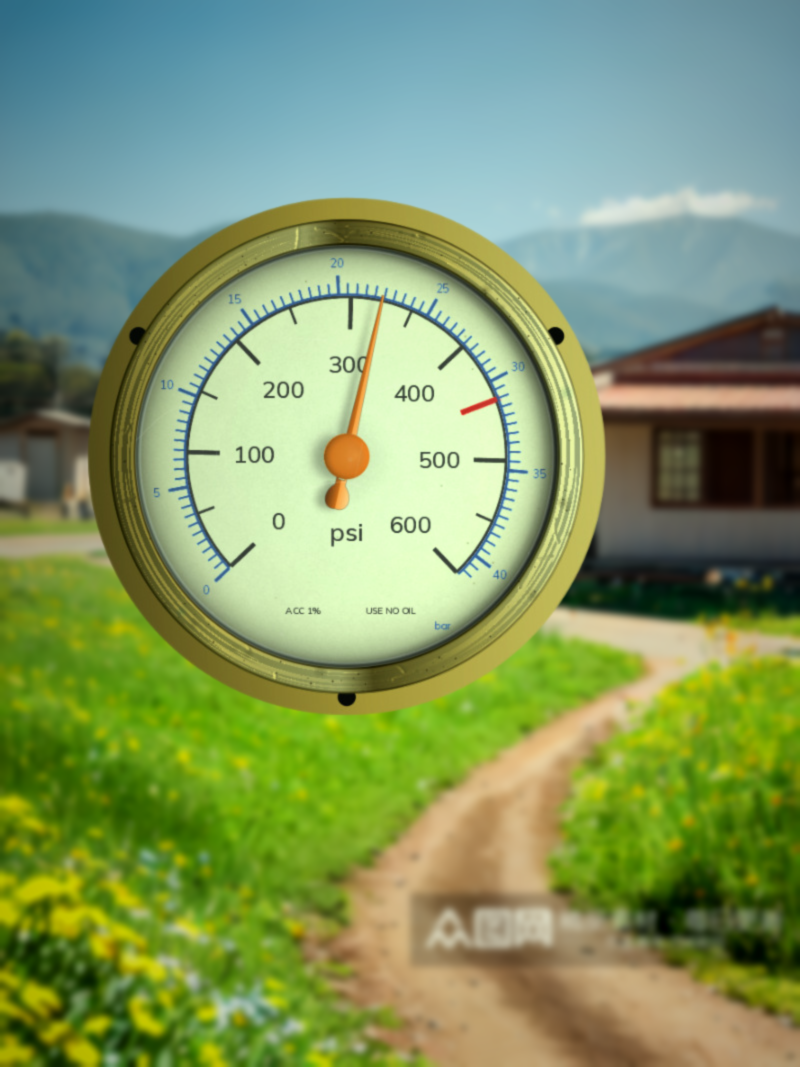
**325** psi
